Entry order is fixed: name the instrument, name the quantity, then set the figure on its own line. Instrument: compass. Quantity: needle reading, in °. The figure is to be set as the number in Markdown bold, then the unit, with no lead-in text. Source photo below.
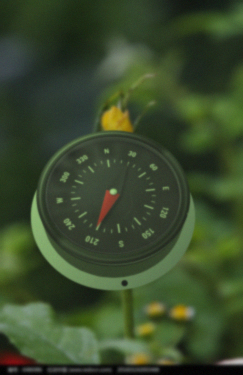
**210** °
